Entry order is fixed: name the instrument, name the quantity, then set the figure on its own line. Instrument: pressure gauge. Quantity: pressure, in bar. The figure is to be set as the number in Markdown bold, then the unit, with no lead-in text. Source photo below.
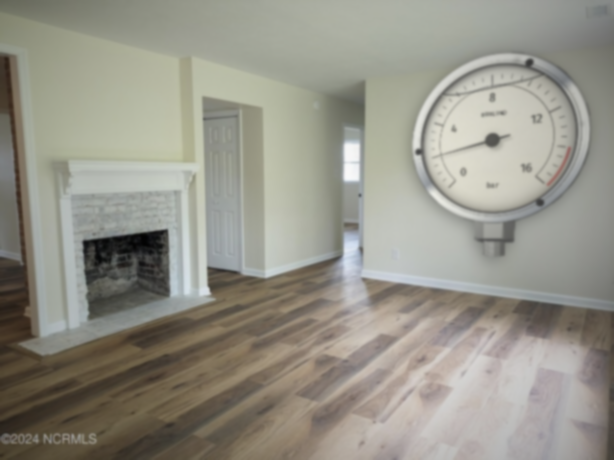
**2** bar
